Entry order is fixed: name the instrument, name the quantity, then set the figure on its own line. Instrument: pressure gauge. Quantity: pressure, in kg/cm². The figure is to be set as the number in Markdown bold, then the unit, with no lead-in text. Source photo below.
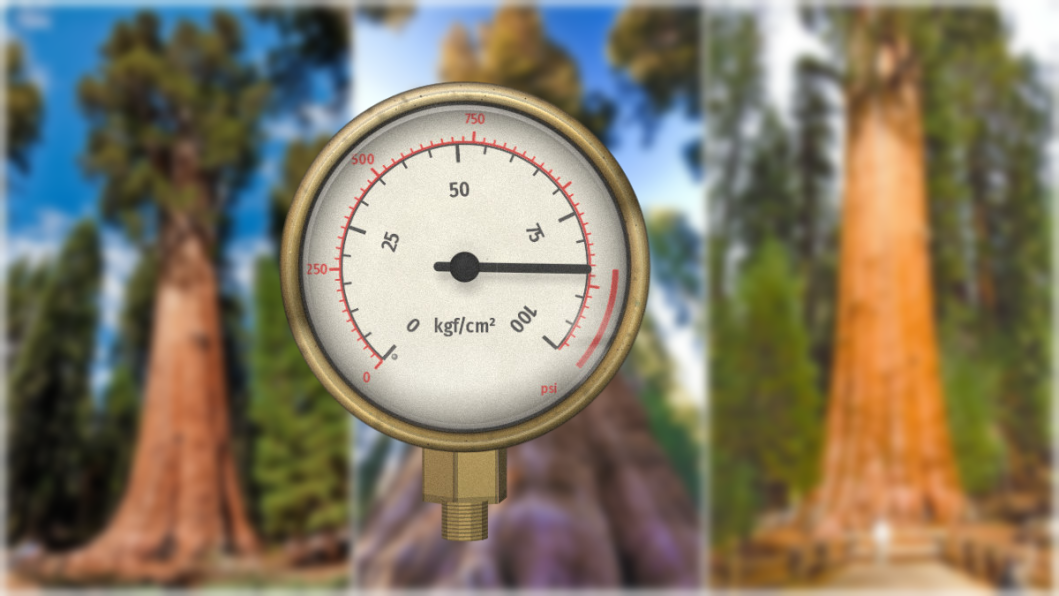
**85** kg/cm²
